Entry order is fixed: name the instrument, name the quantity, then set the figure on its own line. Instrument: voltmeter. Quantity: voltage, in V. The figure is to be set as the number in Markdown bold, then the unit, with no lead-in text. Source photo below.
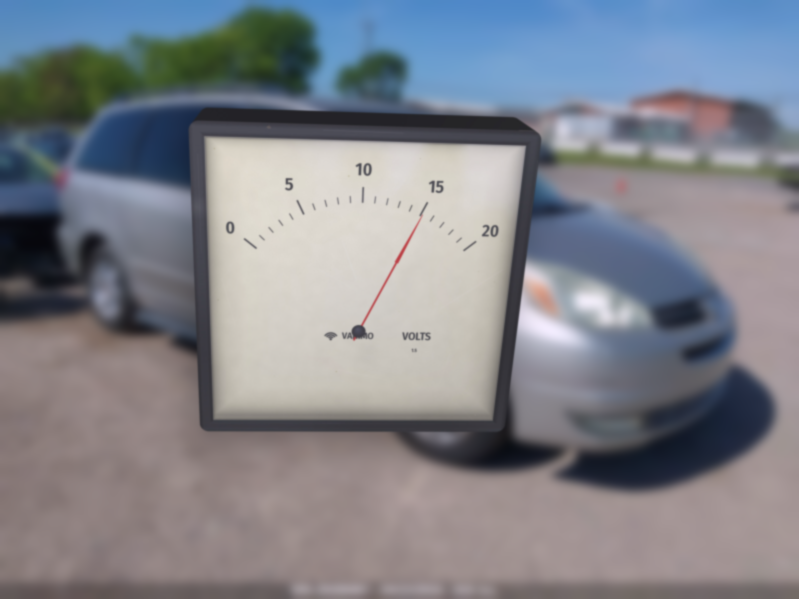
**15** V
